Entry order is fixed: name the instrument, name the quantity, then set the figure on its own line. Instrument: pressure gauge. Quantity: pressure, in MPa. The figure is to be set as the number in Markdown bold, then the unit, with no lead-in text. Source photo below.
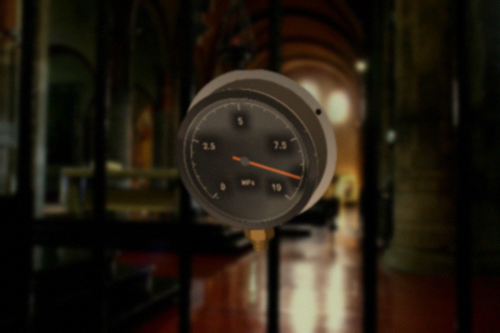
**9** MPa
